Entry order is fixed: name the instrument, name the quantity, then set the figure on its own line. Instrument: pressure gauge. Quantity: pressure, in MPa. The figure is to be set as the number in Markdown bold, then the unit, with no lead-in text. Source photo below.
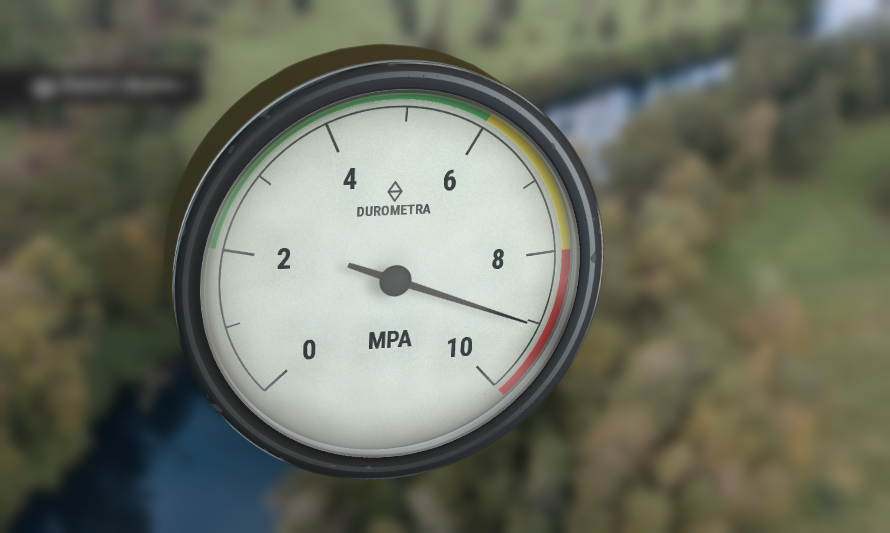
**9** MPa
